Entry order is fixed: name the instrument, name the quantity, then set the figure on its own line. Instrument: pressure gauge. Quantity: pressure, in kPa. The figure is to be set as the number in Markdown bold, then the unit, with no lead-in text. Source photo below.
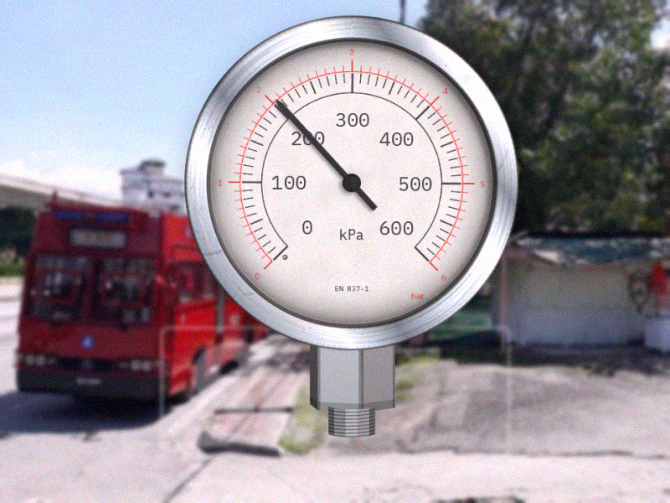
**205** kPa
